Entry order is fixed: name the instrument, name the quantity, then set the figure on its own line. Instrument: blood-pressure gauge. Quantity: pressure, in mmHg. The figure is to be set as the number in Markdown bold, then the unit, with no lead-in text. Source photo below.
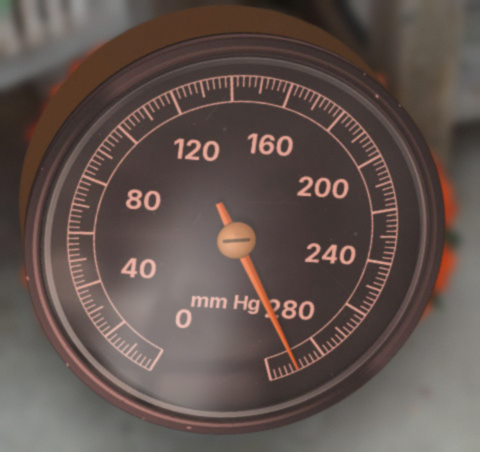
**290** mmHg
